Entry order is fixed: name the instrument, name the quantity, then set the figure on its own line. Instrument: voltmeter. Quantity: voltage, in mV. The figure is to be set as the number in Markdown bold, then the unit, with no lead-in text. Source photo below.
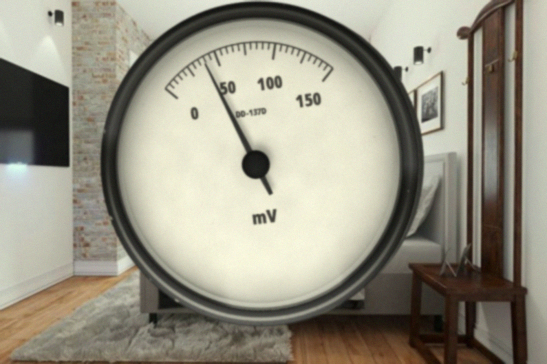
**40** mV
